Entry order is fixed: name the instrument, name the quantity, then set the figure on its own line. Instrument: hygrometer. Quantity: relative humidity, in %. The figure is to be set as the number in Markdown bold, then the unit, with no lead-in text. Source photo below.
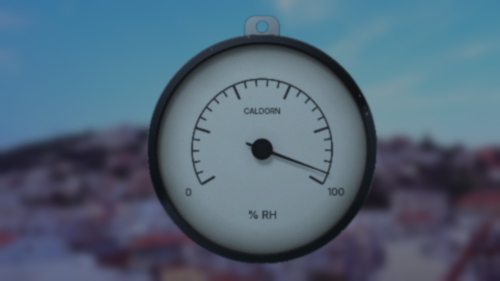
**96** %
